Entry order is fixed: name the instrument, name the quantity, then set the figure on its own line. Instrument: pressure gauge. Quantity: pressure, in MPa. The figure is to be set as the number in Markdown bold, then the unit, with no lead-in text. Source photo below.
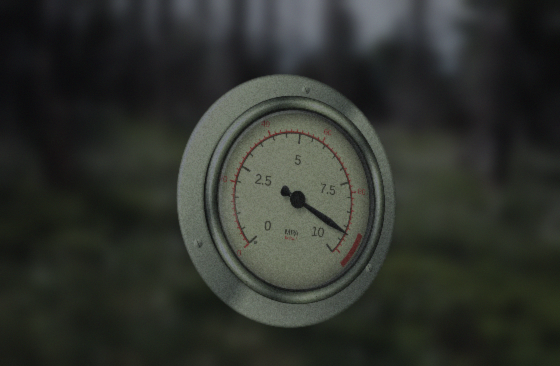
**9.25** MPa
